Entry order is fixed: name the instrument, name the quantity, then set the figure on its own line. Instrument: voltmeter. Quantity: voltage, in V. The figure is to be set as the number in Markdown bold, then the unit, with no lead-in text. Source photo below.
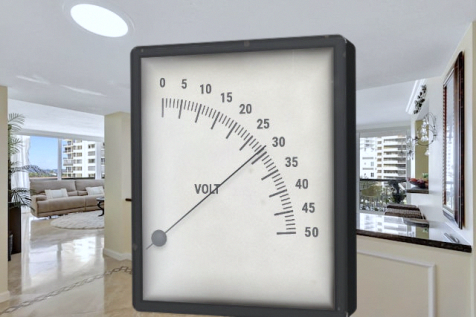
**29** V
